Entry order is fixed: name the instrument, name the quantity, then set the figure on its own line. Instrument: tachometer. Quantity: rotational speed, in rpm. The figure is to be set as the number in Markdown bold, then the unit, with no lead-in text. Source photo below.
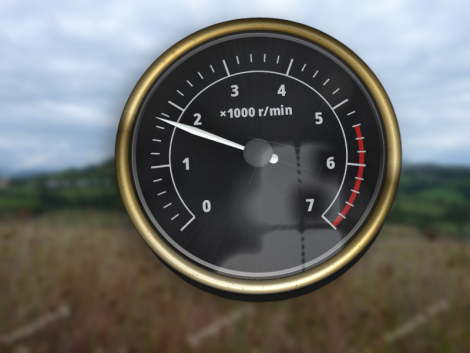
**1700** rpm
